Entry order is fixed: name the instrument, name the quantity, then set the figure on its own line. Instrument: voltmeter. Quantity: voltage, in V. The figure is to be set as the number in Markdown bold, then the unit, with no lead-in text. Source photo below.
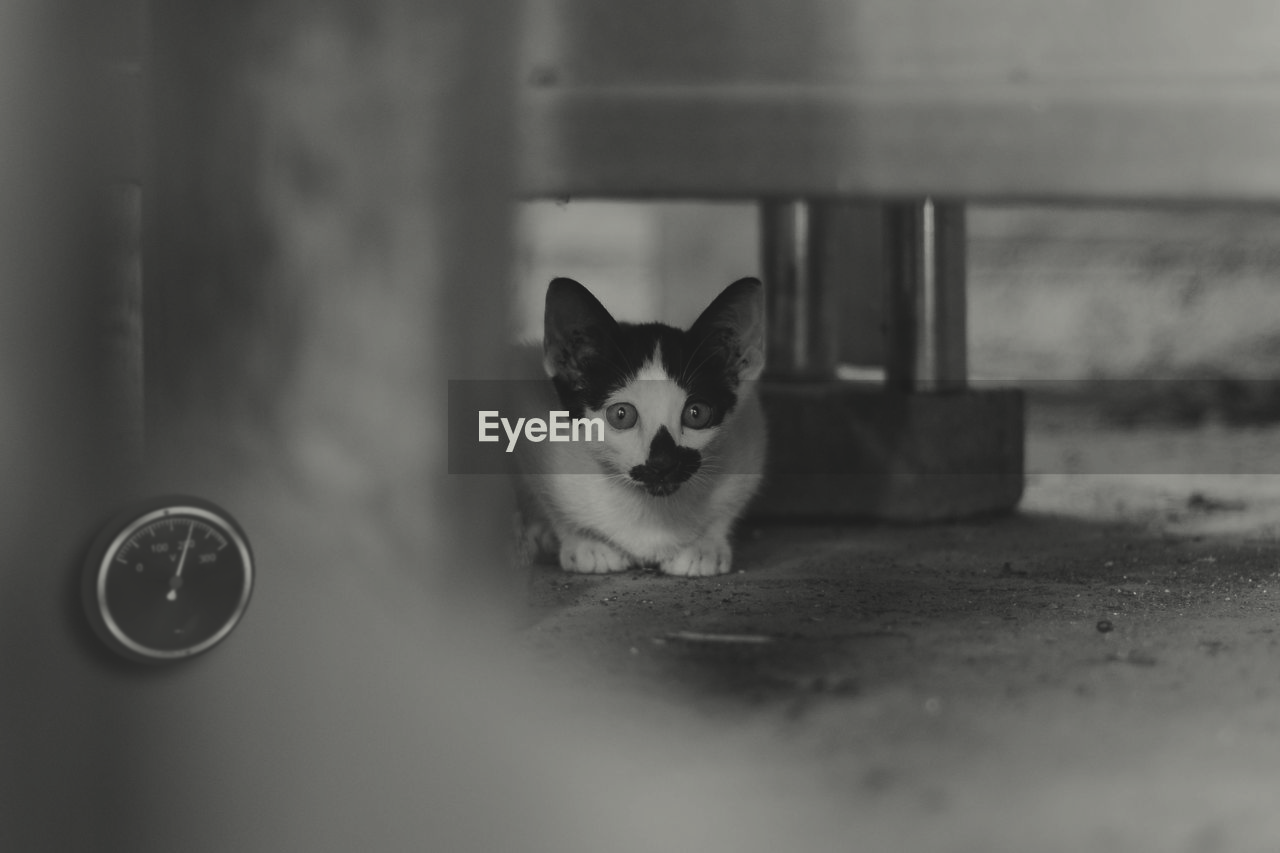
**200** V
